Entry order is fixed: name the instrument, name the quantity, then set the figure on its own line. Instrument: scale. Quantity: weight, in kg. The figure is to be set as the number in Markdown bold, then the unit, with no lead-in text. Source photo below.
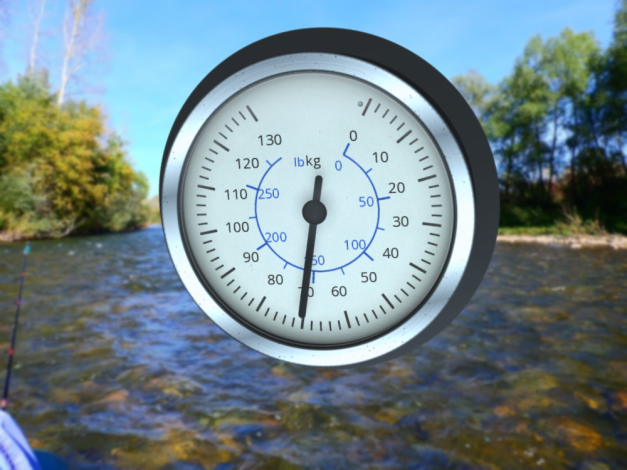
**70** kg
